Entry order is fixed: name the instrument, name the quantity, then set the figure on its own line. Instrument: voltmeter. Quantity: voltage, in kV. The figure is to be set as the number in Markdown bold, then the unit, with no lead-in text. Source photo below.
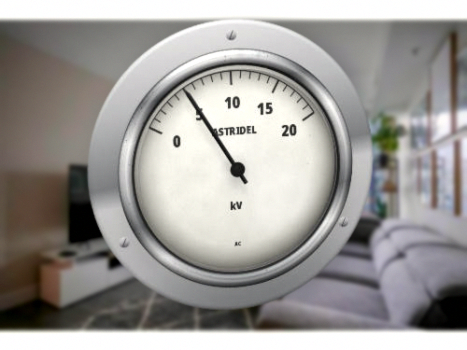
**5** kV
